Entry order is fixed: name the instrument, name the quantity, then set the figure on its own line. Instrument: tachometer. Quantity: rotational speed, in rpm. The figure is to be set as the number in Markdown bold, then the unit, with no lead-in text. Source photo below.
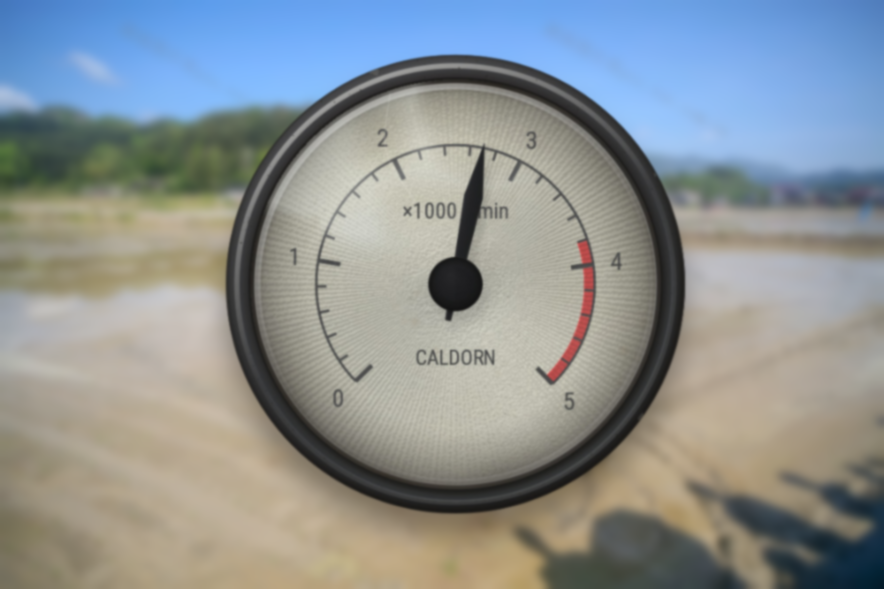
**2700** rpm
